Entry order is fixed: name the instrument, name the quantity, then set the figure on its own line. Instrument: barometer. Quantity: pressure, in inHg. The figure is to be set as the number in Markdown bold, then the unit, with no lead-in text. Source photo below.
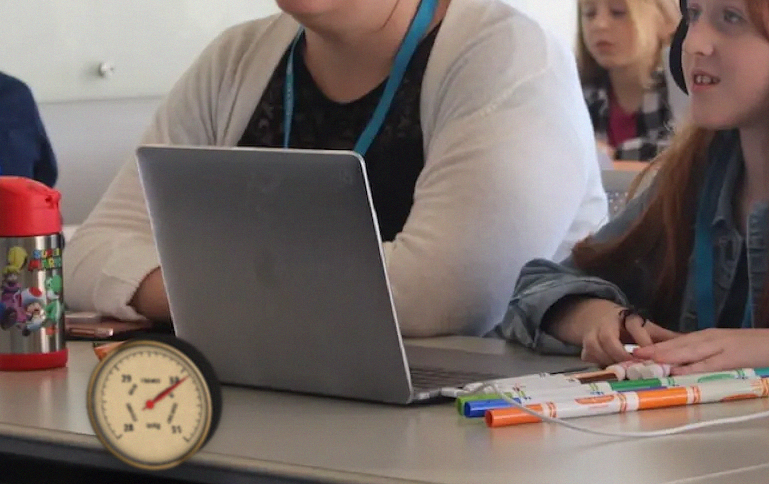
**30.1** inHg
